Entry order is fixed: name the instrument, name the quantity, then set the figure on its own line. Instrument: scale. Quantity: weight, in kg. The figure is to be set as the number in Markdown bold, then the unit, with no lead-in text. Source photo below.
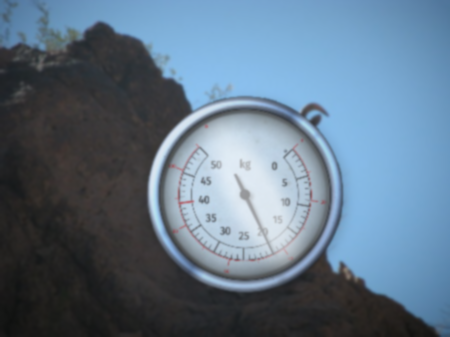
**20** kg
